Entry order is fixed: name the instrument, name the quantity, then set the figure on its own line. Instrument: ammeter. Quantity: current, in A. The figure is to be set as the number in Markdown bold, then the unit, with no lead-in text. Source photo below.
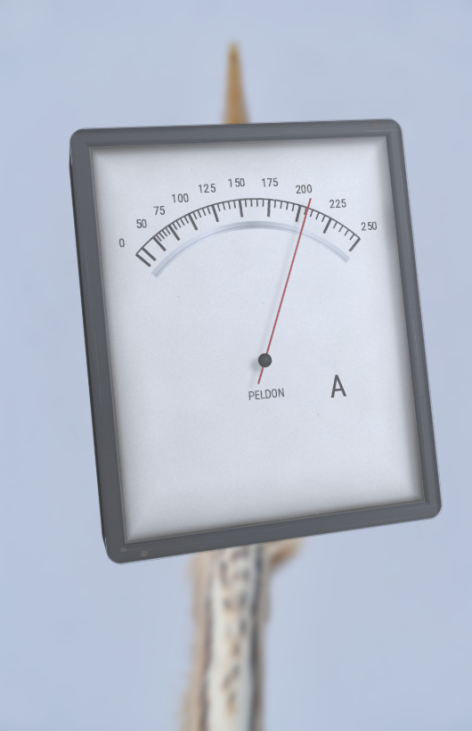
**205** A
